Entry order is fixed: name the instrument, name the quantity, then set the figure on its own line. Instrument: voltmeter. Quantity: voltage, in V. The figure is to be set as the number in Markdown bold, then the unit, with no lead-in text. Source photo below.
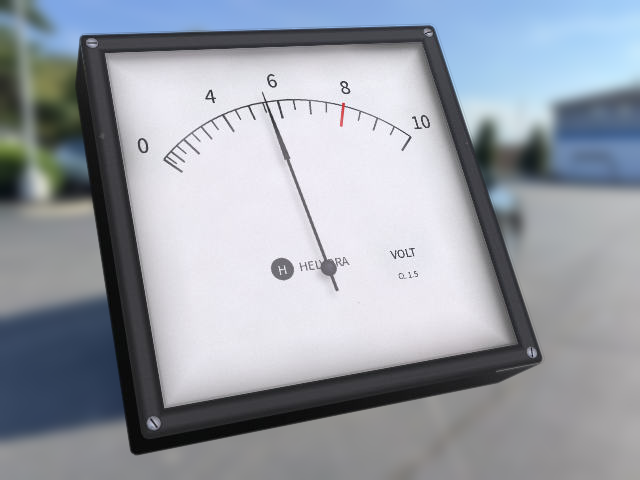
**5.5** V
